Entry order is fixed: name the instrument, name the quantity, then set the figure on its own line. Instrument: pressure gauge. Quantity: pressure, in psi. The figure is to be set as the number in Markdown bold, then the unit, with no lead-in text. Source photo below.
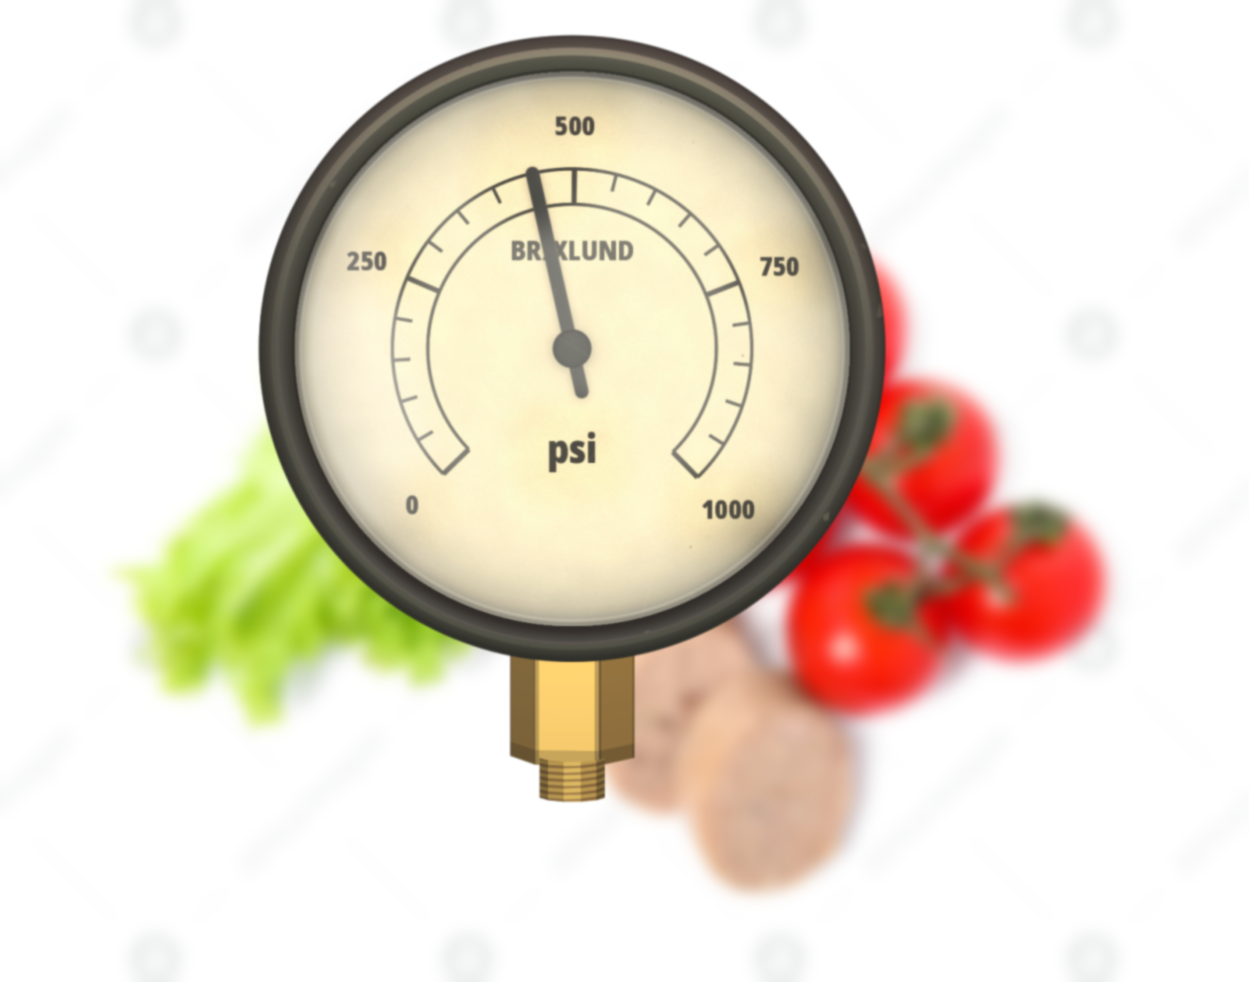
**450** psi
